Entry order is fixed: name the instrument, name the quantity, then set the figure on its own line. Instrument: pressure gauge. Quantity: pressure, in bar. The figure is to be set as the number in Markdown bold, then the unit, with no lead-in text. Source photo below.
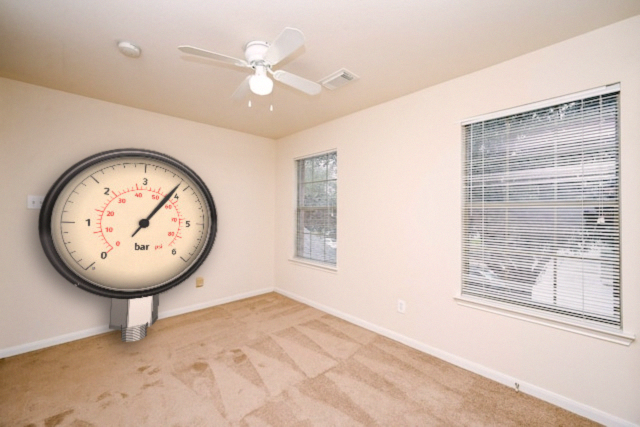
**3.8** bar
